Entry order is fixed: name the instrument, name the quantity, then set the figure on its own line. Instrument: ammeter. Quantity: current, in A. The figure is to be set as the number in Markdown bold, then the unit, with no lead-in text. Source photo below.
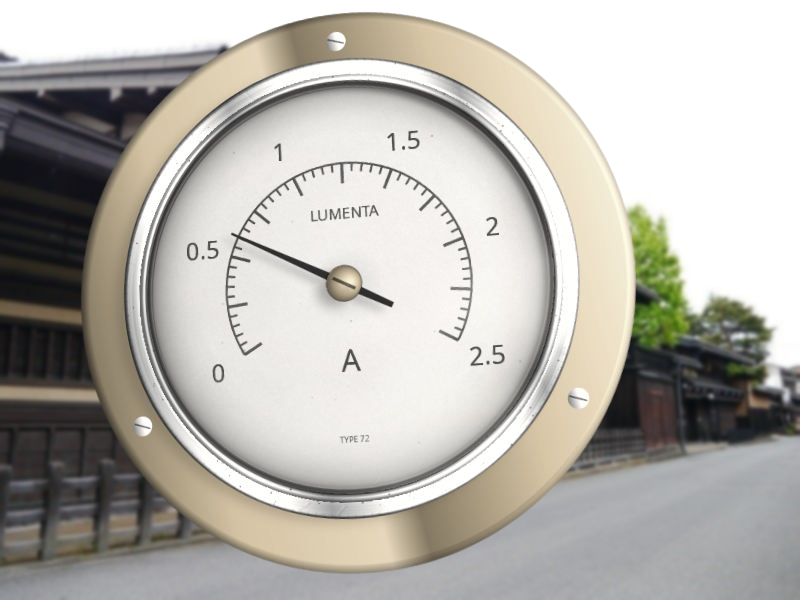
**0.6** A
